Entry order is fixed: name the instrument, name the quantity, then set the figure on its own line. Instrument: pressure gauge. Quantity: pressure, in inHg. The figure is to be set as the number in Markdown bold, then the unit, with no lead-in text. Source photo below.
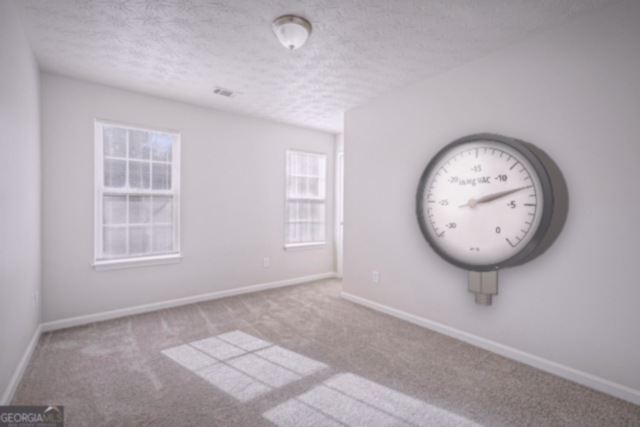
**-7** inHg
